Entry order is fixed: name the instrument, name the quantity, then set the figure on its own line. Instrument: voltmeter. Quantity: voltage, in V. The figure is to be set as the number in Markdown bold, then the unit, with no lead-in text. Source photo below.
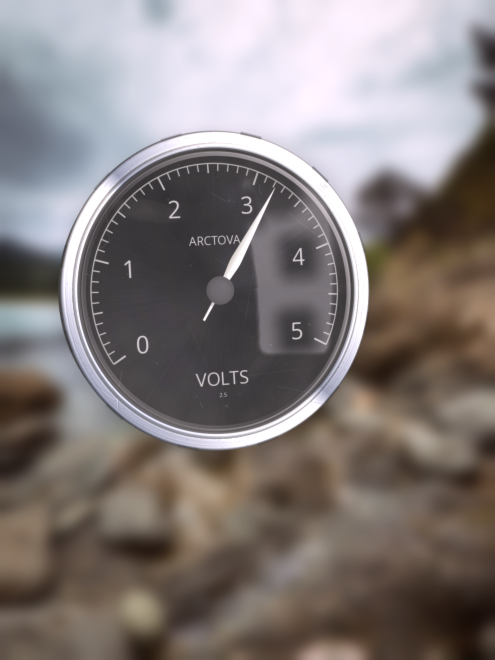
**3.2** V
